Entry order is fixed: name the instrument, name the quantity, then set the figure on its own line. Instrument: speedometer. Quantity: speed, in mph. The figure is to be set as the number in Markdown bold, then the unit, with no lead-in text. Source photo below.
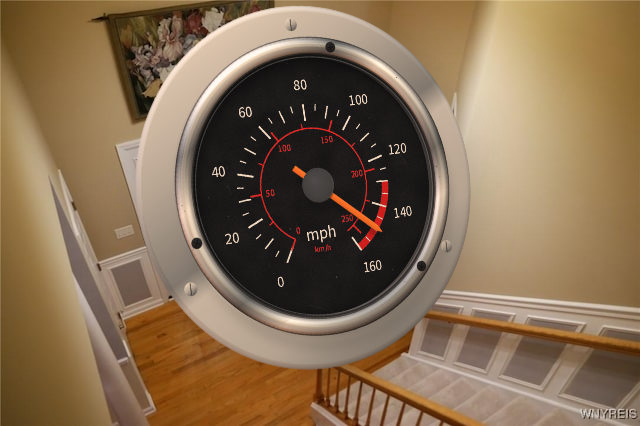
**150** mph
